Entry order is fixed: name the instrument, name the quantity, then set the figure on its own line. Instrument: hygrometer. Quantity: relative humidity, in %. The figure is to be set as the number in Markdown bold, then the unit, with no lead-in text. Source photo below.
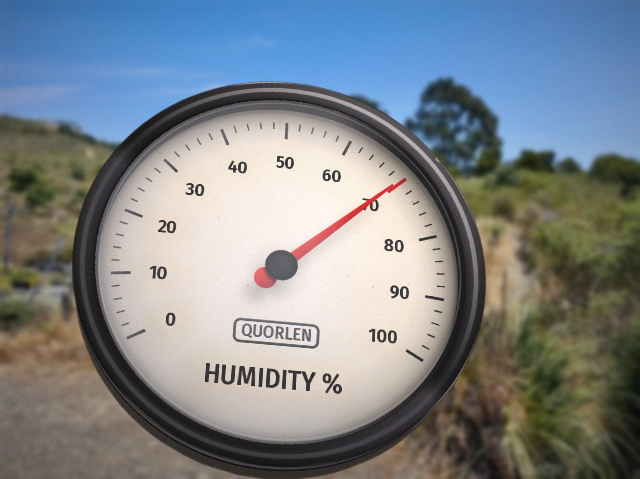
**70** %
